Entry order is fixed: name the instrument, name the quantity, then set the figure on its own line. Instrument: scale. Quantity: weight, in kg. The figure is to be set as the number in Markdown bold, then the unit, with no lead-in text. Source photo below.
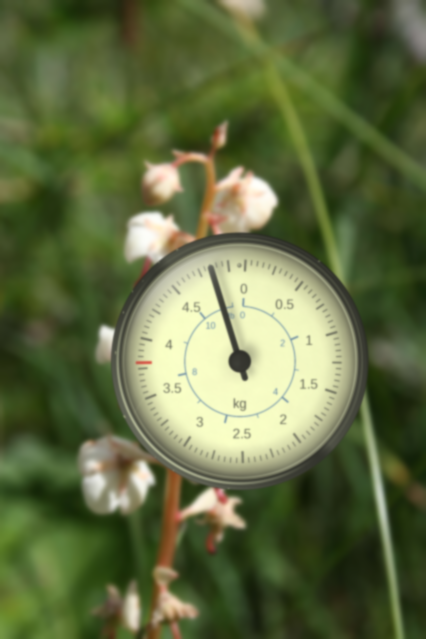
**4.85** kg
